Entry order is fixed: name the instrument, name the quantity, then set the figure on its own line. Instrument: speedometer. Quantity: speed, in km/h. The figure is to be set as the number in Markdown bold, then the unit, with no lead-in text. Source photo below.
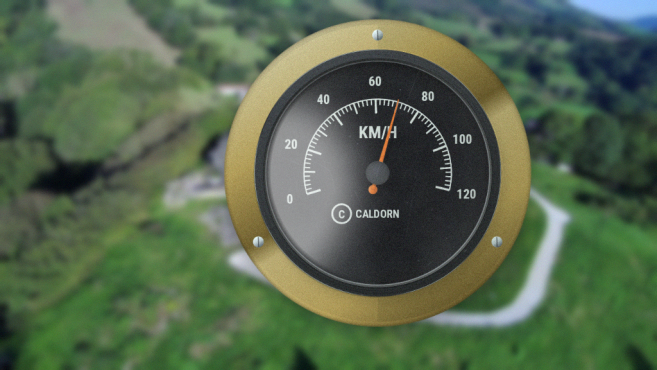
**70** km/h
